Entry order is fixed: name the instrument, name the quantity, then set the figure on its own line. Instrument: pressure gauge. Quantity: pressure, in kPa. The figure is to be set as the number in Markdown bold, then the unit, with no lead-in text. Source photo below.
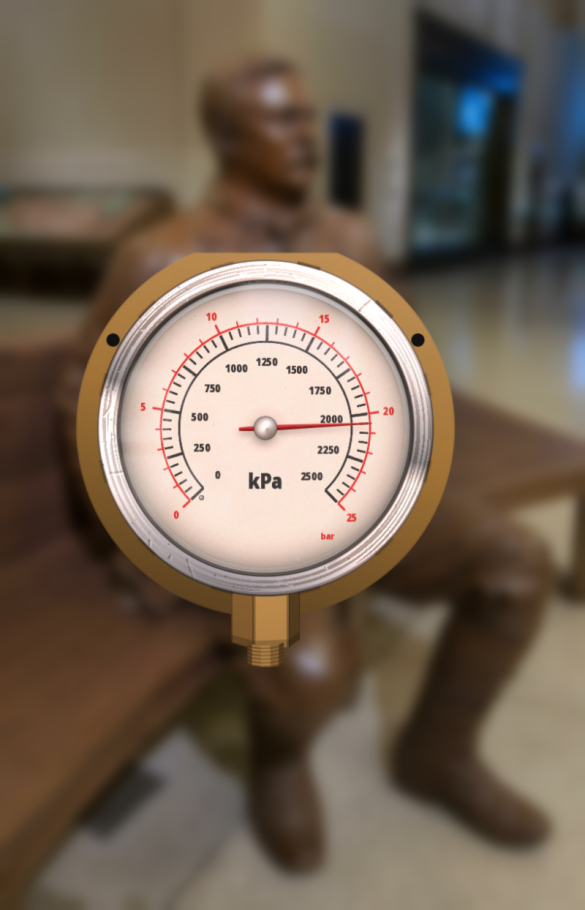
**2050** kPa
